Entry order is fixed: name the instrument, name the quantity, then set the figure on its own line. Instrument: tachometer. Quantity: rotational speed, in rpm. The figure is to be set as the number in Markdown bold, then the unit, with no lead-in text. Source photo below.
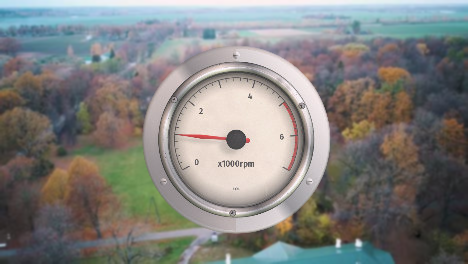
**1000** rpm
